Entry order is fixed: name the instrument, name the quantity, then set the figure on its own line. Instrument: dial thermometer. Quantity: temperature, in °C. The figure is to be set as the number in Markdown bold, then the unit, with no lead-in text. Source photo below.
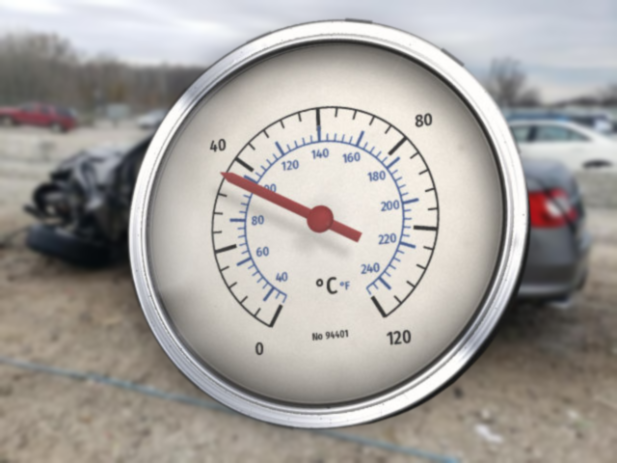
**36** °C
